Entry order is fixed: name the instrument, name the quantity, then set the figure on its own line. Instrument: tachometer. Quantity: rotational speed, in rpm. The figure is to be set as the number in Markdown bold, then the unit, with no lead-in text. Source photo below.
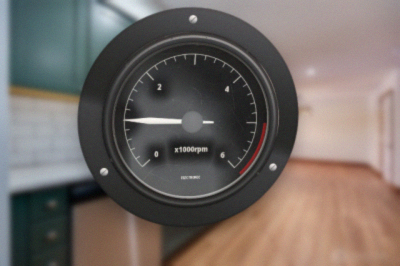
**1000** rpm
